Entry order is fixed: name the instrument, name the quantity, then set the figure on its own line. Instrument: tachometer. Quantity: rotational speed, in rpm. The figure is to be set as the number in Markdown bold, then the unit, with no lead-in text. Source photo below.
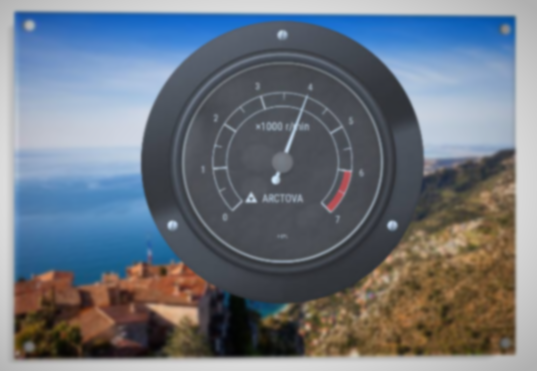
**4000** rpm
